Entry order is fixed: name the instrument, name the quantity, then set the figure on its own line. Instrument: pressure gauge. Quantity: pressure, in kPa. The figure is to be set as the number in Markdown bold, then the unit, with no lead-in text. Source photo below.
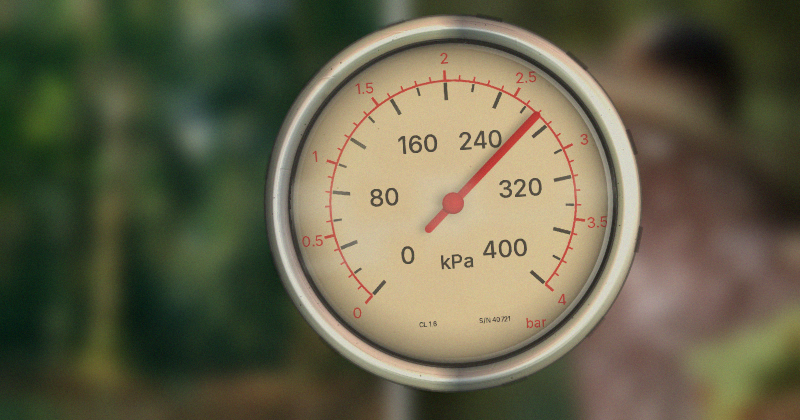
**270** kPa
